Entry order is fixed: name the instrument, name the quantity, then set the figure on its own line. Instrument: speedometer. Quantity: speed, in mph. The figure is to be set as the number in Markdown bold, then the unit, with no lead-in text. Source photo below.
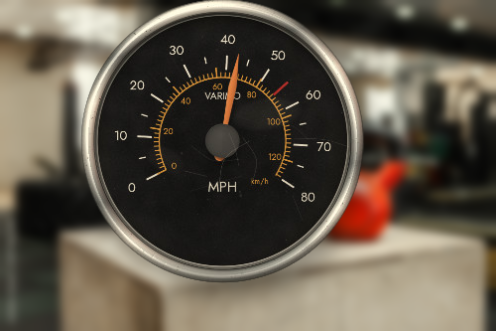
**42.5** mph
